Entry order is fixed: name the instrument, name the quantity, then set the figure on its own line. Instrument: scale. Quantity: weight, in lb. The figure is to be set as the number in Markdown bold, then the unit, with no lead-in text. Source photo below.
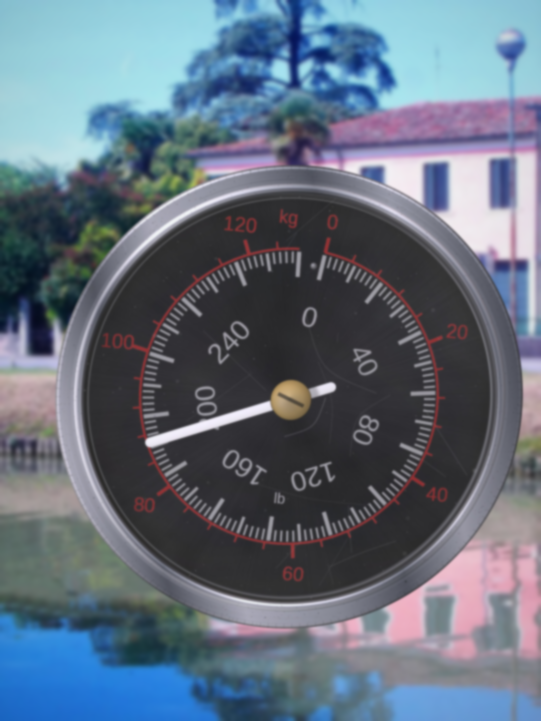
**192** lb
